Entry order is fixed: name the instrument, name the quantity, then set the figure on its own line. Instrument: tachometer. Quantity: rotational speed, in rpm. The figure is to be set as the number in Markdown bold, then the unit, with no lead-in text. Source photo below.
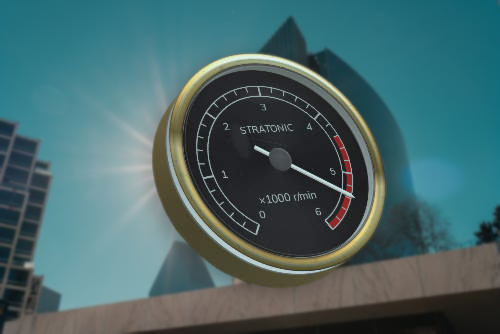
**5400** rpm
